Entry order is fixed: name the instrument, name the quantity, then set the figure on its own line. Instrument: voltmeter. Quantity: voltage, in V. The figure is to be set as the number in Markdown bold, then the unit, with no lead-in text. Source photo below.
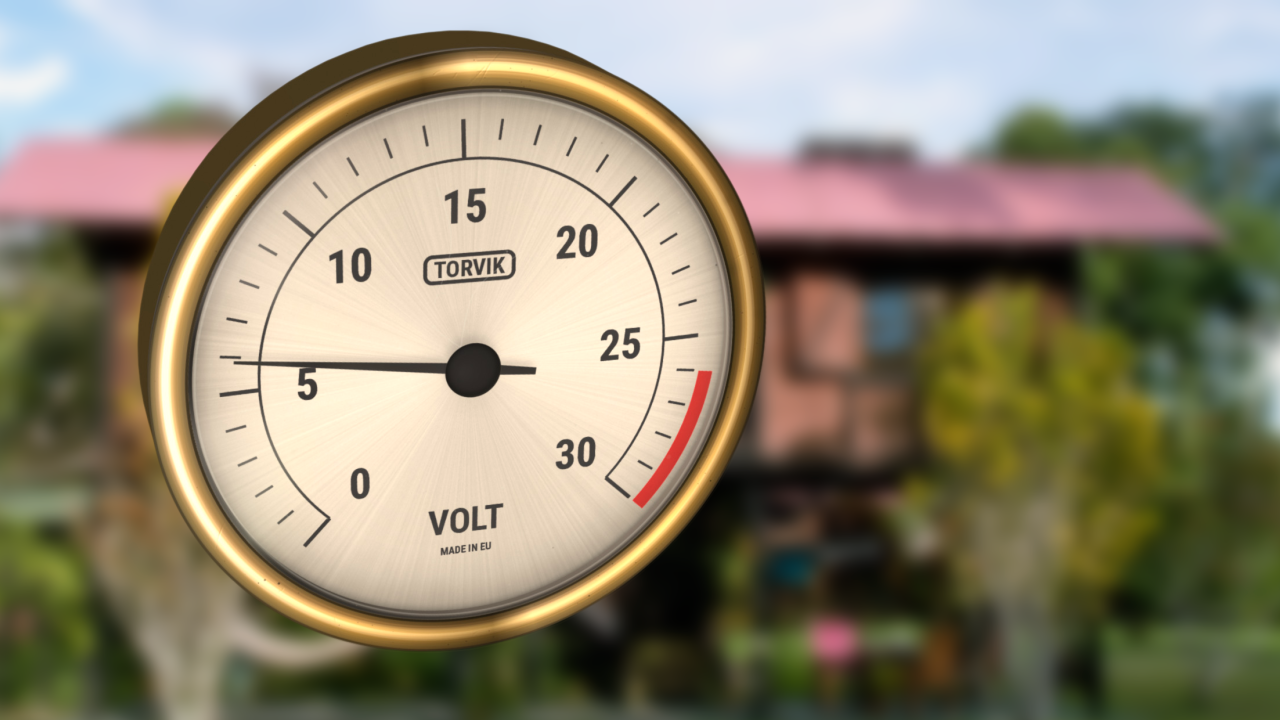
**6** V
